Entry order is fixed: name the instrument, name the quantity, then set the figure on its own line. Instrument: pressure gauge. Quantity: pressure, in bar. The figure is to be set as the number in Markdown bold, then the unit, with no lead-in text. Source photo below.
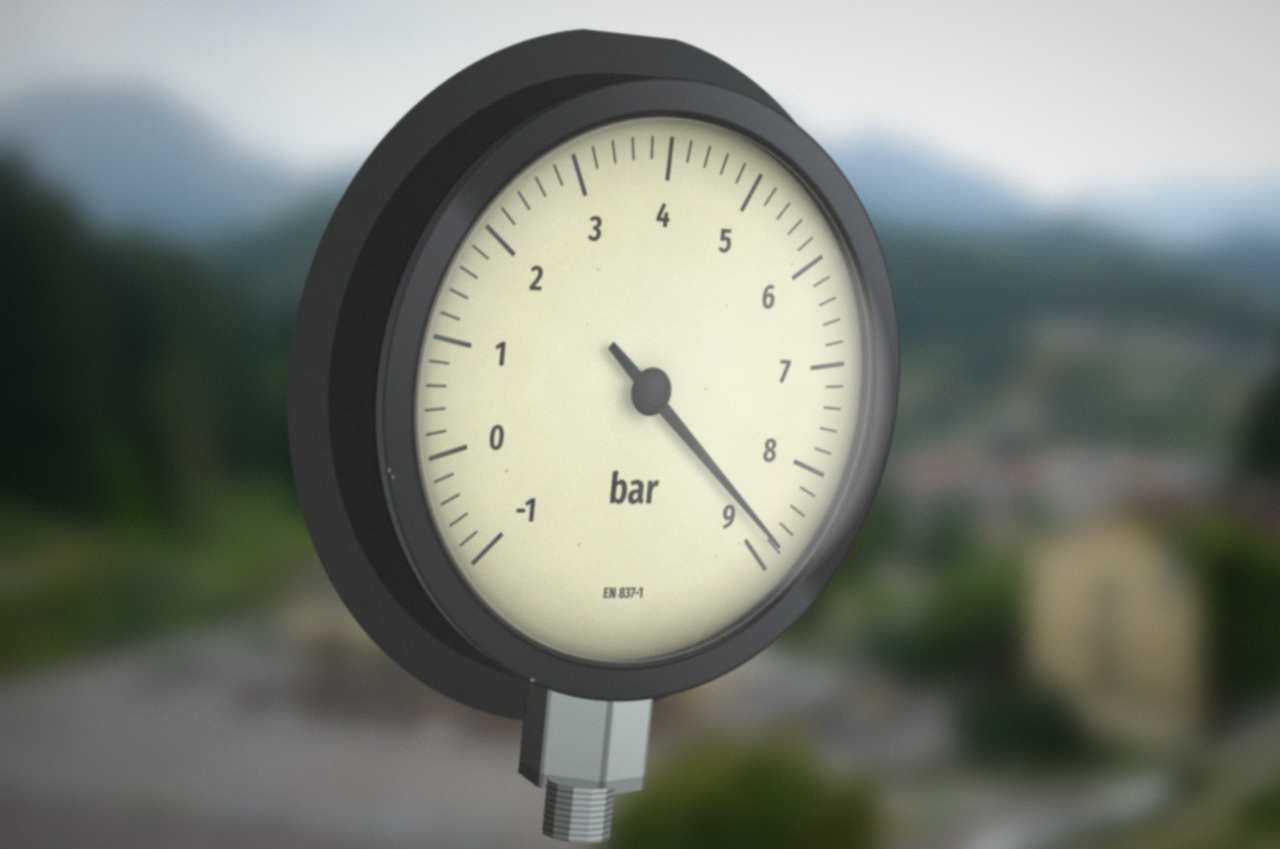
**8.8** bar
